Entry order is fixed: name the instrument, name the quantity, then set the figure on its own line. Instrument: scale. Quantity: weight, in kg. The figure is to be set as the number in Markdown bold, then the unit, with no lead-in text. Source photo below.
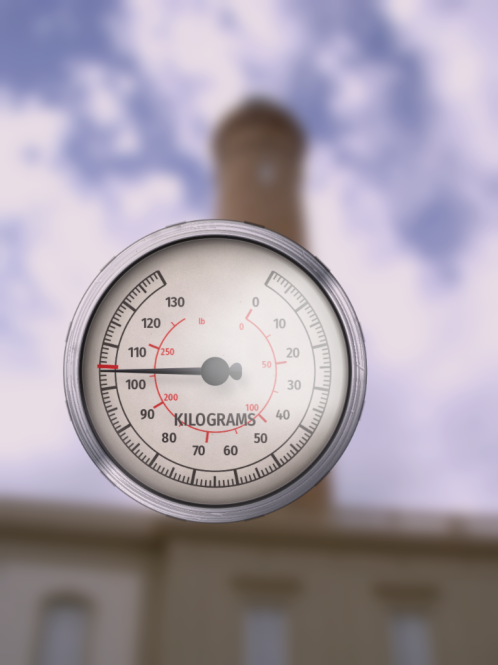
**104** kg
